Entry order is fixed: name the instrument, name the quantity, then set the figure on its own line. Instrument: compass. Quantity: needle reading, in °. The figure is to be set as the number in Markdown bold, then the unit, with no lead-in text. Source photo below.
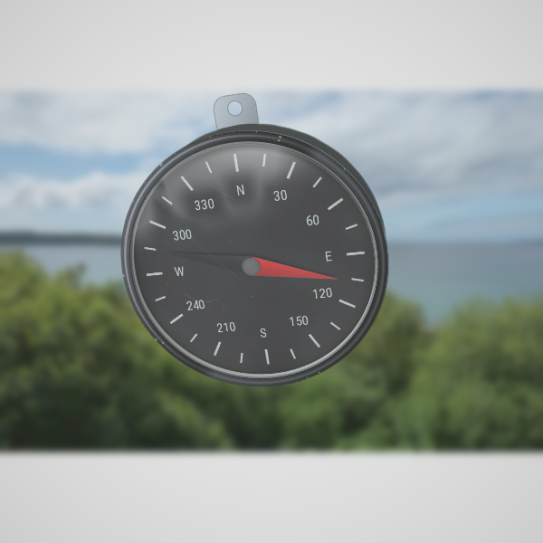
**105** °
